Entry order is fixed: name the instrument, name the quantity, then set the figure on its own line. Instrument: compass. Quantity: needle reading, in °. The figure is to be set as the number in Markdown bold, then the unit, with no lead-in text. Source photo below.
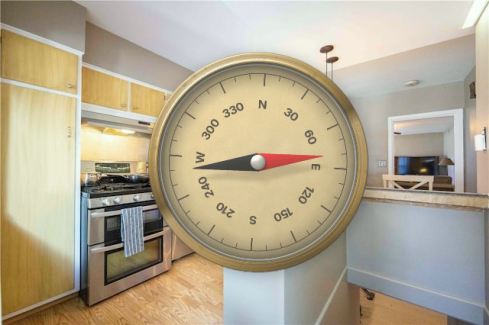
**80** °
